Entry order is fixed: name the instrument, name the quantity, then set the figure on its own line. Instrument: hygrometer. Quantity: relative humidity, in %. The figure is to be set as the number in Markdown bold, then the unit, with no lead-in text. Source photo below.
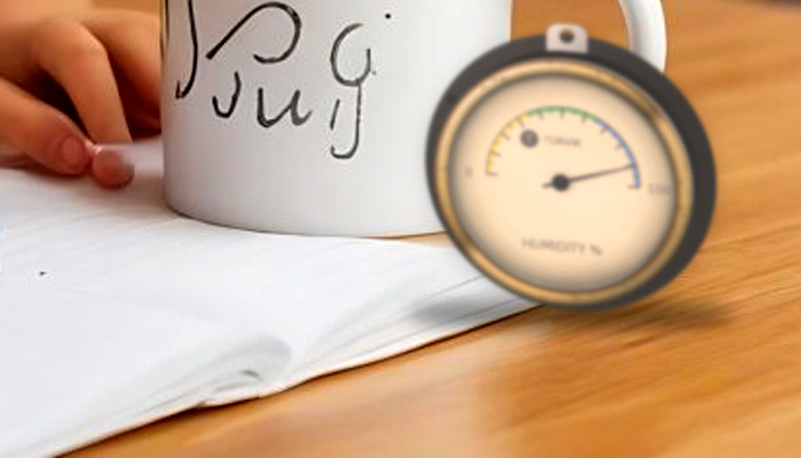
**90** %
